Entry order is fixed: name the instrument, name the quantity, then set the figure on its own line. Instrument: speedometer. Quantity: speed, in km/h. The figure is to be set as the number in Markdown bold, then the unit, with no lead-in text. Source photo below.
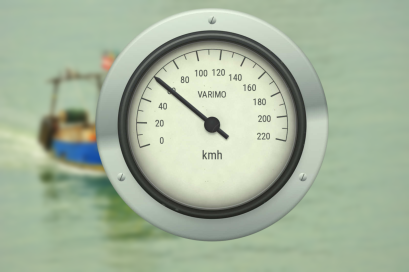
**60** km/h
